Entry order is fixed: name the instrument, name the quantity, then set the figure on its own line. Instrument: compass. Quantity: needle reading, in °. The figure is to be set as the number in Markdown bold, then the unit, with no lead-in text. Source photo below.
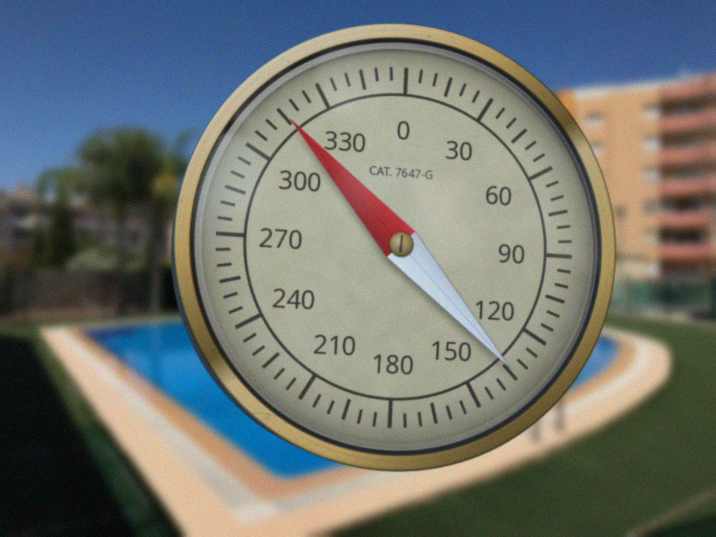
**315** °
